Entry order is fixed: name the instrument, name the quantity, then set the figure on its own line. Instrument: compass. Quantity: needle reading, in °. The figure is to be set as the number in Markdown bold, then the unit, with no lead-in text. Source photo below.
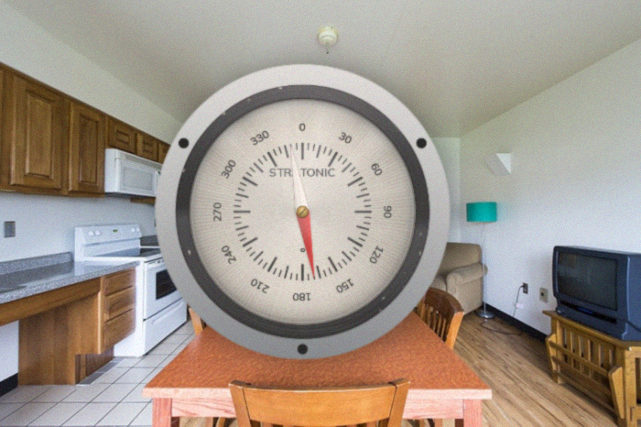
**170** °
